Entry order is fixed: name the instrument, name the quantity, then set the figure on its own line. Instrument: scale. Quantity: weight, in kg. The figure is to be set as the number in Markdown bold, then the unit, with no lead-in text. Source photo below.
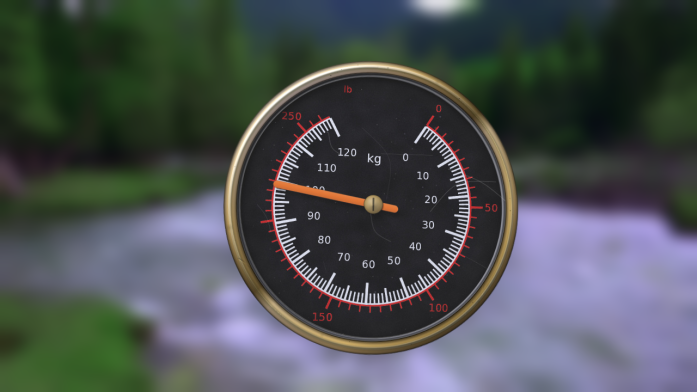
**99** kg
